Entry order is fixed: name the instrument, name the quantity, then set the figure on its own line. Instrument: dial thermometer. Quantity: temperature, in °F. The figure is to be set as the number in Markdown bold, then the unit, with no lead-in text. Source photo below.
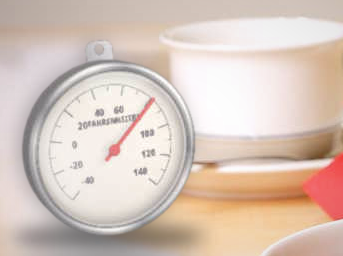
**80** °F
